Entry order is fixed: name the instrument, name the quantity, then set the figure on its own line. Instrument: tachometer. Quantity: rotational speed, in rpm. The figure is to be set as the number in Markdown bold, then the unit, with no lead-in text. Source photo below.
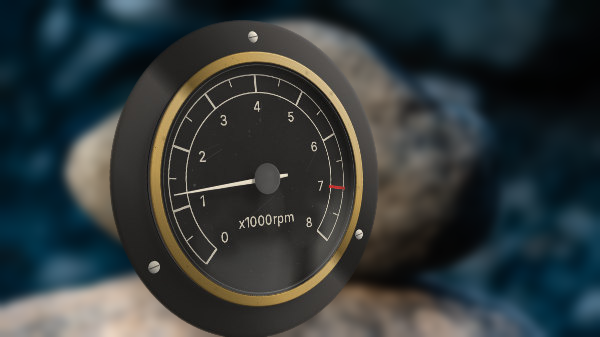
**1250** rpm
